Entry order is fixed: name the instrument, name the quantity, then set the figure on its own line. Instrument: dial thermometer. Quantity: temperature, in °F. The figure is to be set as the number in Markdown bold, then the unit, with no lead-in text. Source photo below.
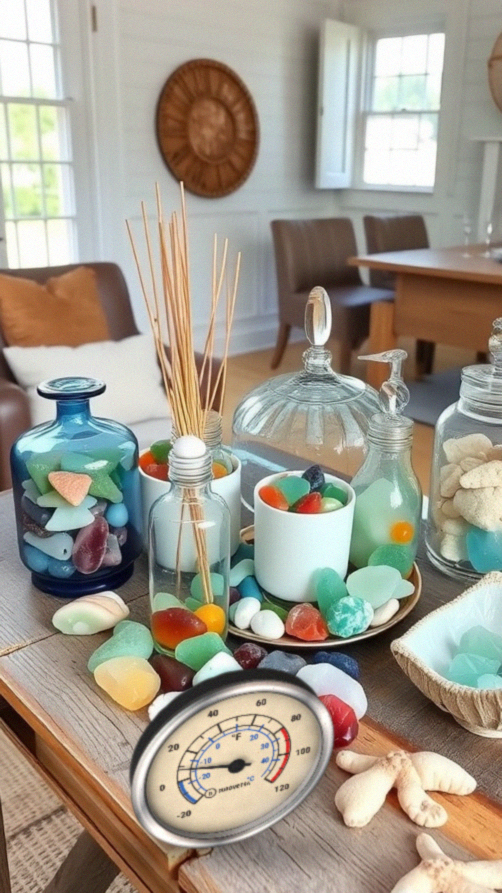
**10** °F
